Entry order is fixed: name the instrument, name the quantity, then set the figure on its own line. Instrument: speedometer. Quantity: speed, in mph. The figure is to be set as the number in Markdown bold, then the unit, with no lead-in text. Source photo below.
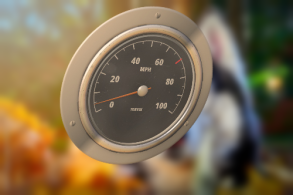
**5** mph
